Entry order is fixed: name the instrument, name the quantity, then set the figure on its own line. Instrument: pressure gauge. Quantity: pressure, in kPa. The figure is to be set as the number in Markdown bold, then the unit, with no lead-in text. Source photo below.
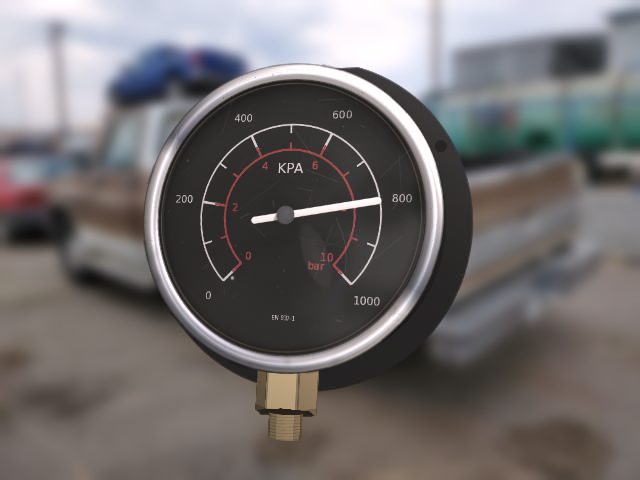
**800** kPa
